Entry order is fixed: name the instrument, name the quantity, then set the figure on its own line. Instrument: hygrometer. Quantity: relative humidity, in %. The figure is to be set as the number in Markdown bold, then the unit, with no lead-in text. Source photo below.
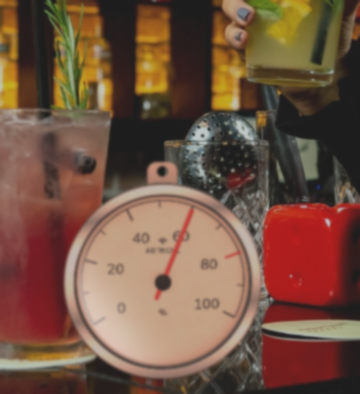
**60** %
